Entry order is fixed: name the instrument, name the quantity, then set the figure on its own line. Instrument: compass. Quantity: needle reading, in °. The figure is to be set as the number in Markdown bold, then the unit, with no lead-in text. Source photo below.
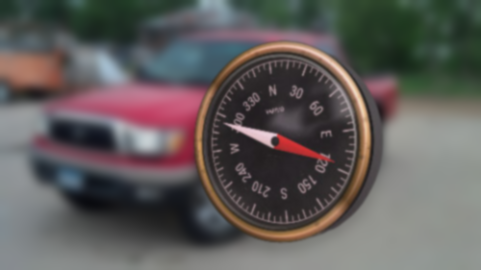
**115** °
